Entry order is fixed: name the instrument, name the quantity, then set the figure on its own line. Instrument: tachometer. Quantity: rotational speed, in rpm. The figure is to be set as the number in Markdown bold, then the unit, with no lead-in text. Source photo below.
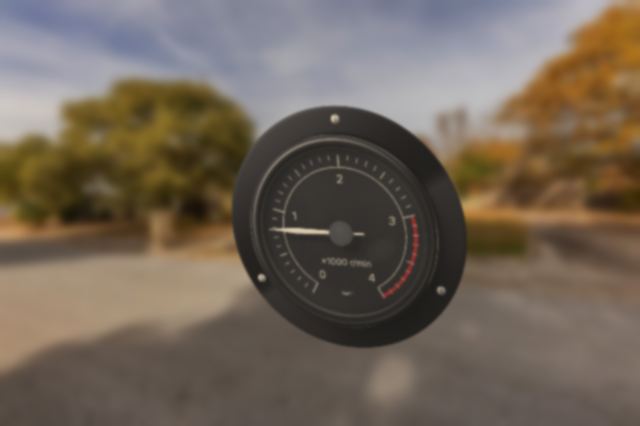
**800** rpm
